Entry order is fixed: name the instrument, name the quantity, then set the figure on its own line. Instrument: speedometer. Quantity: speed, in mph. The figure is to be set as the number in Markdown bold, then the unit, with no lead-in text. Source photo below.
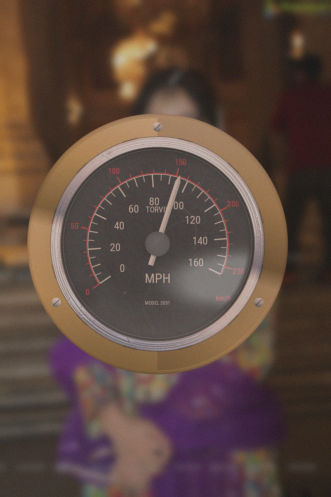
**95** mph
